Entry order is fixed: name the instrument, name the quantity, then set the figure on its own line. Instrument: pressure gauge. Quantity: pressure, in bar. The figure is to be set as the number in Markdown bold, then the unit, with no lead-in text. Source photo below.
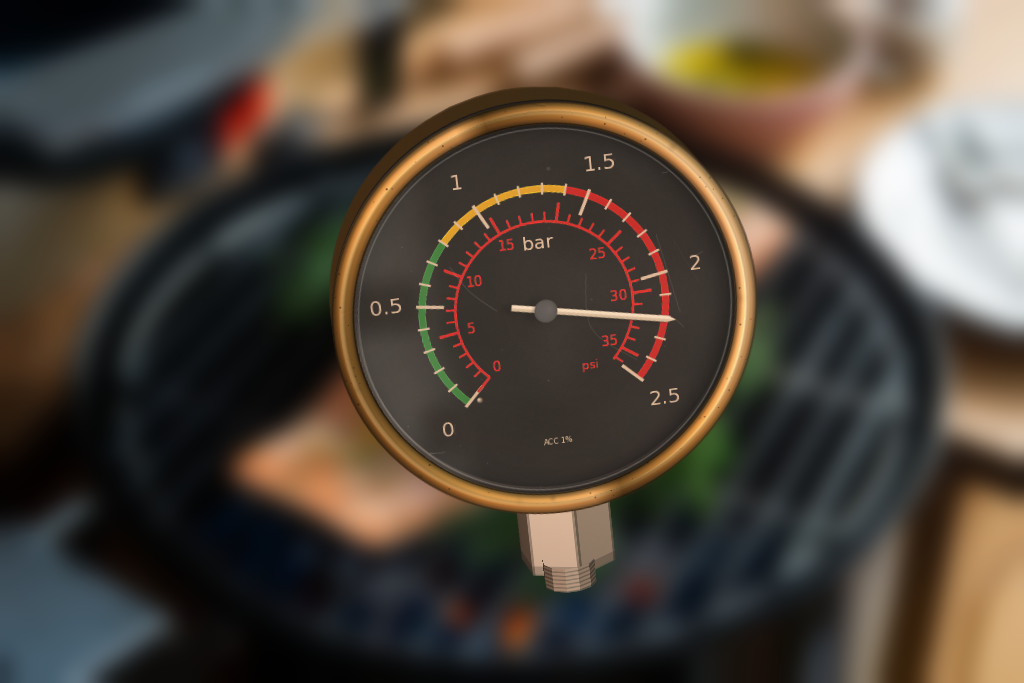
**2.2** bar
